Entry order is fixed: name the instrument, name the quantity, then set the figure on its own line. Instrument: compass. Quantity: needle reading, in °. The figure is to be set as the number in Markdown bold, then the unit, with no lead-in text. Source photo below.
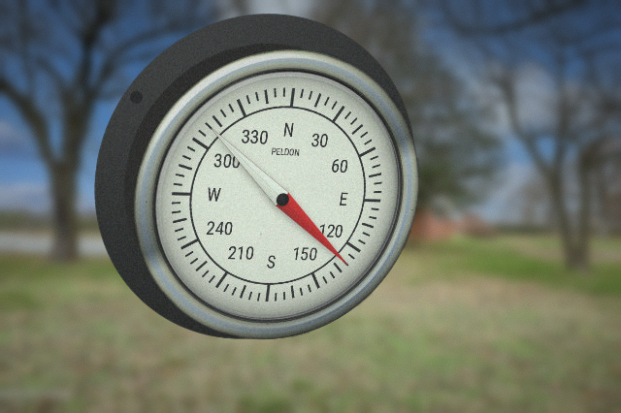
**130** °
